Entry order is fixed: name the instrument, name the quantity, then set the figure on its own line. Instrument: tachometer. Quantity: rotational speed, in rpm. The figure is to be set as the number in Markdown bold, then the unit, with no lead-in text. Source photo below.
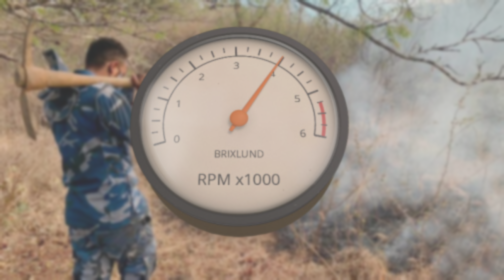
**4000** rpm
